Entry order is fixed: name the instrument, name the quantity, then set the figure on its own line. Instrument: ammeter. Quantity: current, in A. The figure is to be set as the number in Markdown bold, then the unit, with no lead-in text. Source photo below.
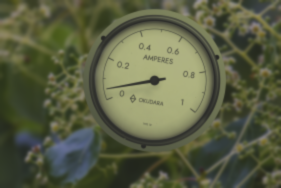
**0.05** A
